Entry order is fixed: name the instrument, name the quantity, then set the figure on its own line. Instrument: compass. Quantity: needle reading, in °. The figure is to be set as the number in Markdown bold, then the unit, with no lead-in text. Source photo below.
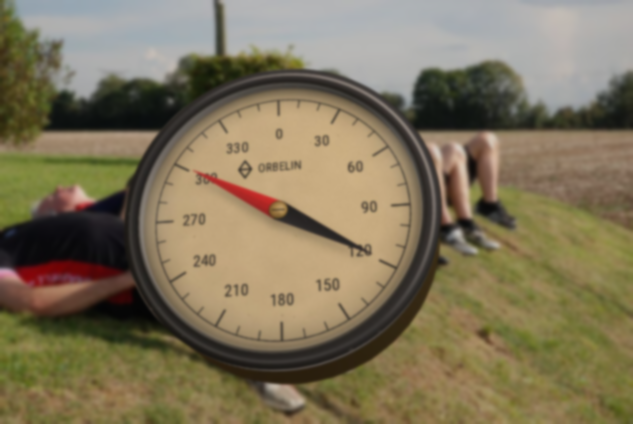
**300** °
